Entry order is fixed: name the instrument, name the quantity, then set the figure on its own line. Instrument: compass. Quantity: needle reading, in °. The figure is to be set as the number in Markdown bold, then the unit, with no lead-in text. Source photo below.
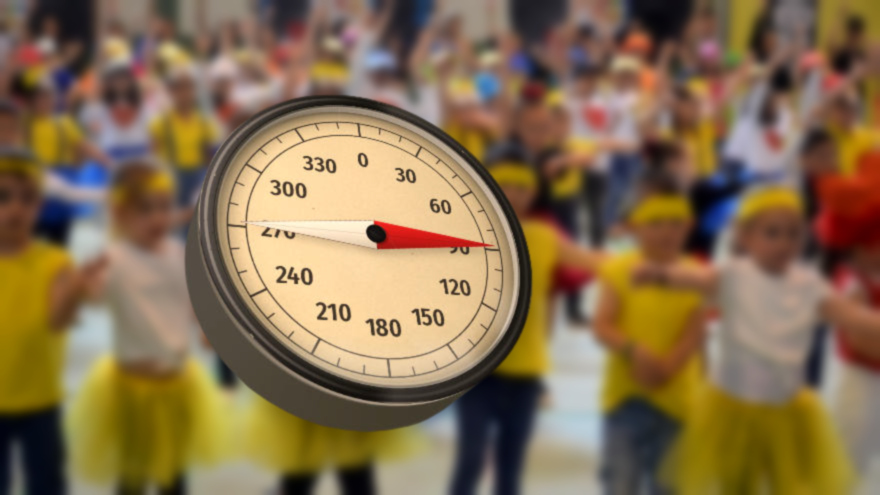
**90** °
